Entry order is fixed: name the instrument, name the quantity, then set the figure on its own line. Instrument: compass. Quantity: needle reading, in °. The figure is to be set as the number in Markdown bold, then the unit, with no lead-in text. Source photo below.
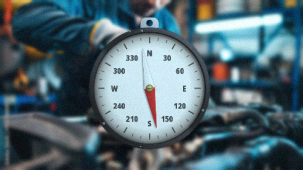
**170** °
